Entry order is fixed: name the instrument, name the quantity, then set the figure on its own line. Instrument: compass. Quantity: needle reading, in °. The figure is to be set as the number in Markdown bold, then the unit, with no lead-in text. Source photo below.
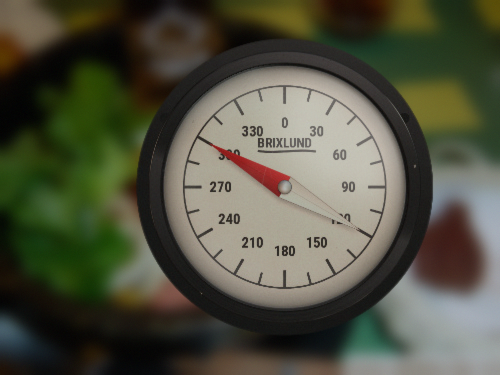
**300** °
